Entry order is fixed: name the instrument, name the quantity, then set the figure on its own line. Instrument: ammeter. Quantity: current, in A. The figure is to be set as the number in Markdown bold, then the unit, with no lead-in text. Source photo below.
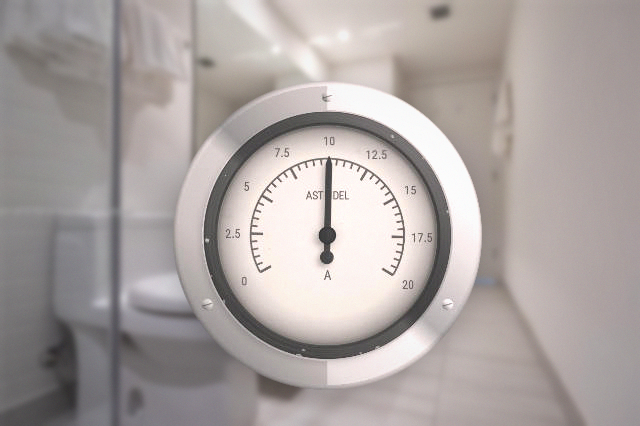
**10** A
